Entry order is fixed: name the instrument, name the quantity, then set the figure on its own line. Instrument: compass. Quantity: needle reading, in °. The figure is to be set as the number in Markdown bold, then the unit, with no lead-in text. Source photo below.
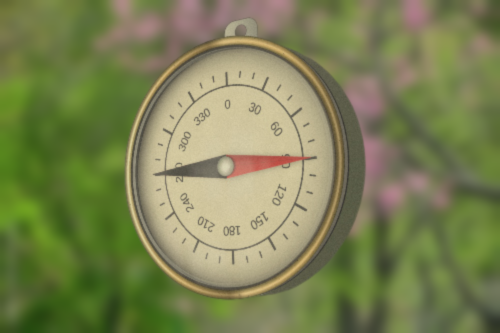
**90** °
